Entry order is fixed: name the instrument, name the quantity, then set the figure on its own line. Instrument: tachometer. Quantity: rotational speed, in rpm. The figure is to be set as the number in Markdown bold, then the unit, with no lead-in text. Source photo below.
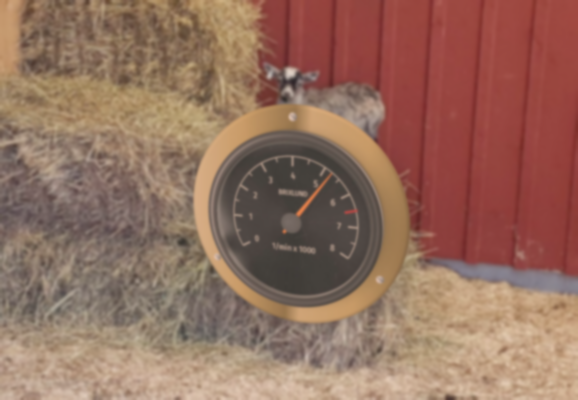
**5250** rpm
